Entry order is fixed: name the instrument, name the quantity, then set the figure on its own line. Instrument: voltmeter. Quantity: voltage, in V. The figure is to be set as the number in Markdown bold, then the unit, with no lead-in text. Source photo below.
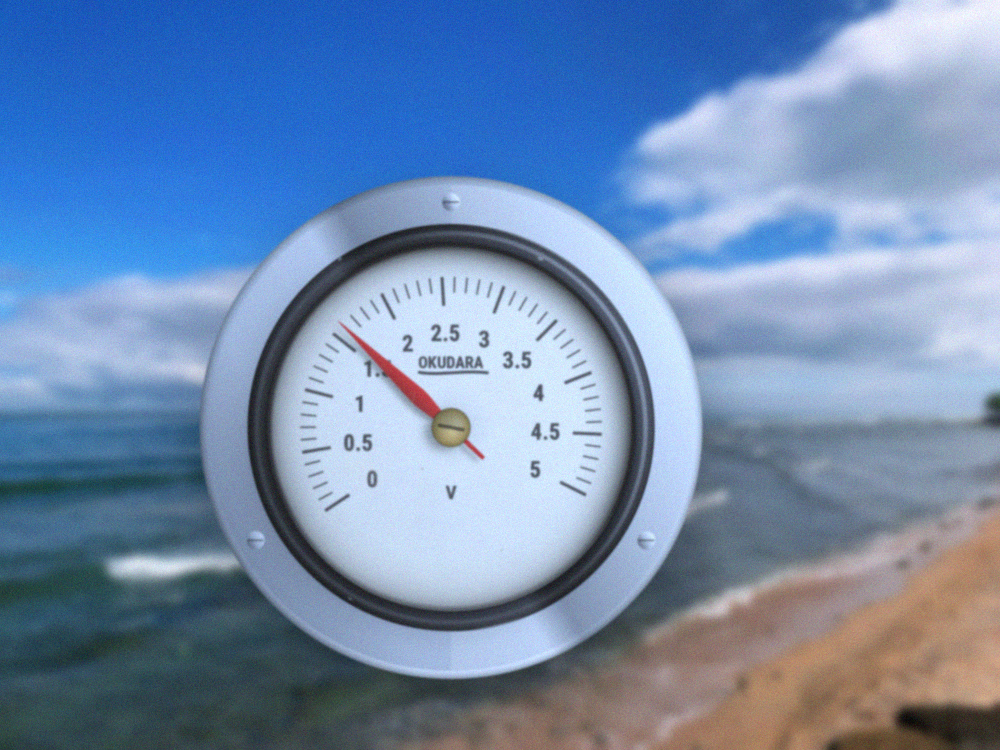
**1.6** V
